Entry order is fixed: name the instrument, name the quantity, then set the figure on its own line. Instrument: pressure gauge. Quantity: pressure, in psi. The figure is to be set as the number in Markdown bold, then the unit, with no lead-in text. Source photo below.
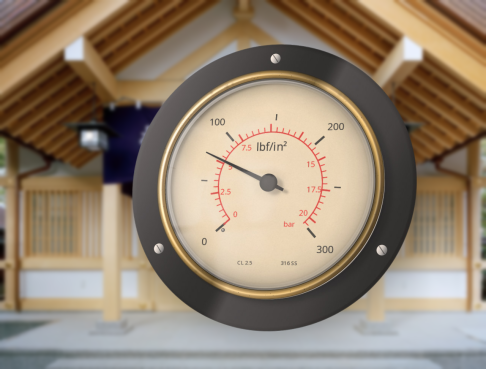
**75** psi
